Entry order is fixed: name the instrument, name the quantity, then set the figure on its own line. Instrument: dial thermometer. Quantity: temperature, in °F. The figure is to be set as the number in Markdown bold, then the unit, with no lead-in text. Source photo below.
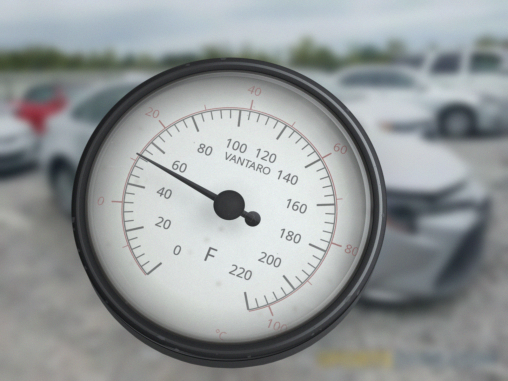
**52** °F
